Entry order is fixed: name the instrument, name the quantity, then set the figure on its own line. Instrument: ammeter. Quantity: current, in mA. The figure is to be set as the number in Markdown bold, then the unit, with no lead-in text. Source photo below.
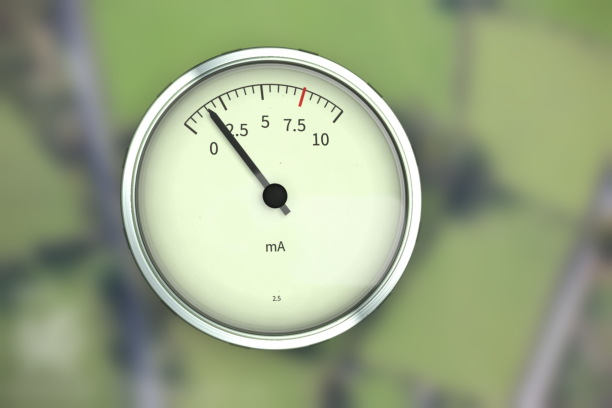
**1.5** mA
